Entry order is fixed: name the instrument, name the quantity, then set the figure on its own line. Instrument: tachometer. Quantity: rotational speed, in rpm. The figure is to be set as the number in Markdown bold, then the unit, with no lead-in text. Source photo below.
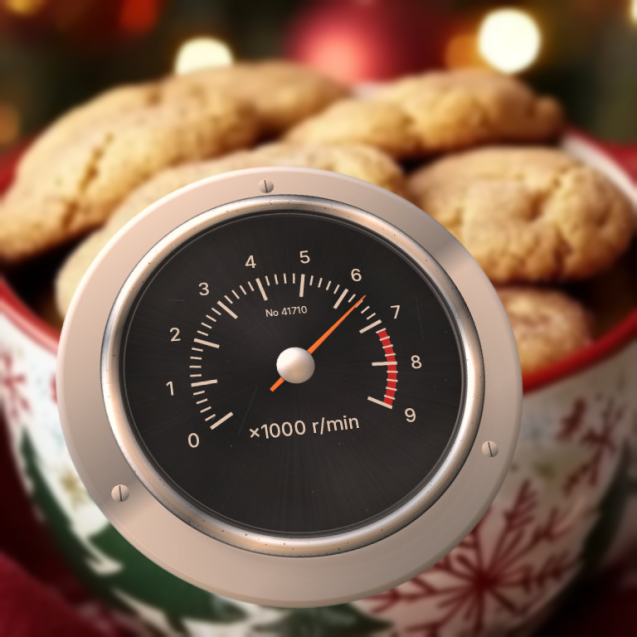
**6400** rpm
